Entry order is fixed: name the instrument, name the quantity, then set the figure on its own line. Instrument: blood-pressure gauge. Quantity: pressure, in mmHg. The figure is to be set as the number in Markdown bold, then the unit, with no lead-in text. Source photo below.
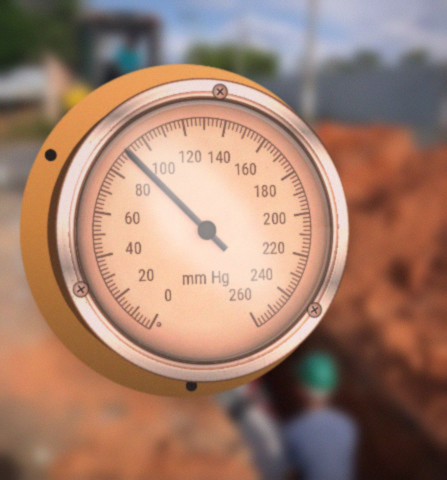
**90** mmHg
